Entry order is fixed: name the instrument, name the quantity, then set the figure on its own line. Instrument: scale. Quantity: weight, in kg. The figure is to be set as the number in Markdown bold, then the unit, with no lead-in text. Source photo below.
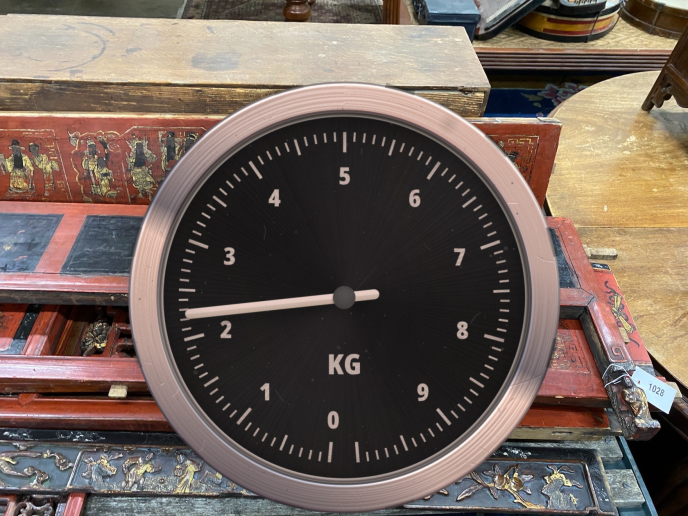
**2.25** kg
